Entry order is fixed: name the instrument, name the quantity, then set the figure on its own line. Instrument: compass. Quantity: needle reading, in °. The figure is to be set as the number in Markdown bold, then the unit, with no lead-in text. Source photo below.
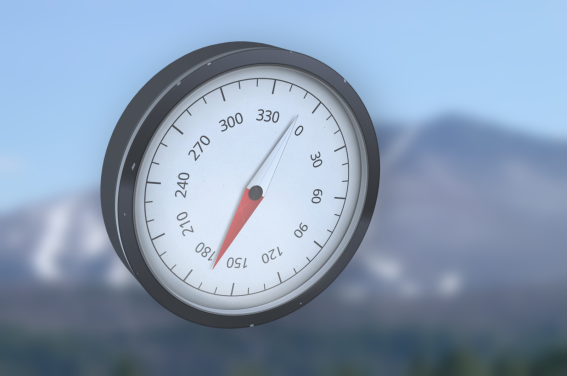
**170** °
